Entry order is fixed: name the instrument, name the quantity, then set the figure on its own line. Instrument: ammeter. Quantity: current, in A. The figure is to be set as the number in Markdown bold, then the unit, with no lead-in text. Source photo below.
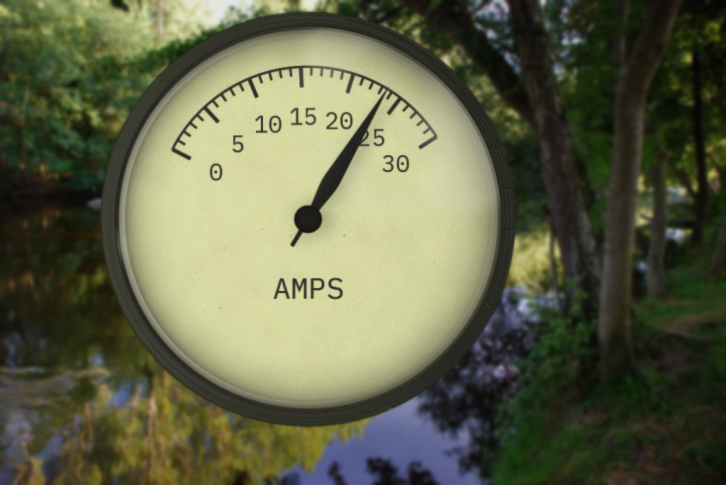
**23.5** A
